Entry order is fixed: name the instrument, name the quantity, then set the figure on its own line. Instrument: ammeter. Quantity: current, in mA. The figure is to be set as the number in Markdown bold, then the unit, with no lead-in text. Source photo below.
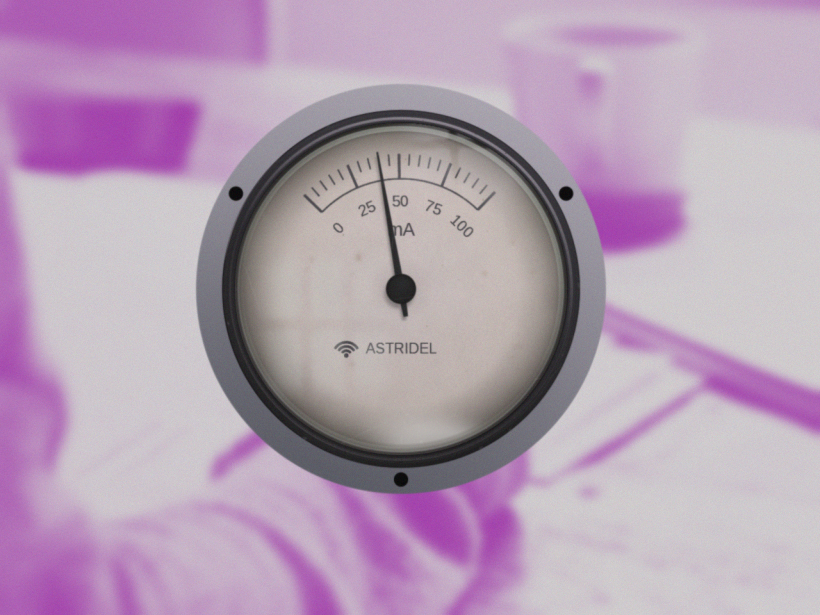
**40** mA
